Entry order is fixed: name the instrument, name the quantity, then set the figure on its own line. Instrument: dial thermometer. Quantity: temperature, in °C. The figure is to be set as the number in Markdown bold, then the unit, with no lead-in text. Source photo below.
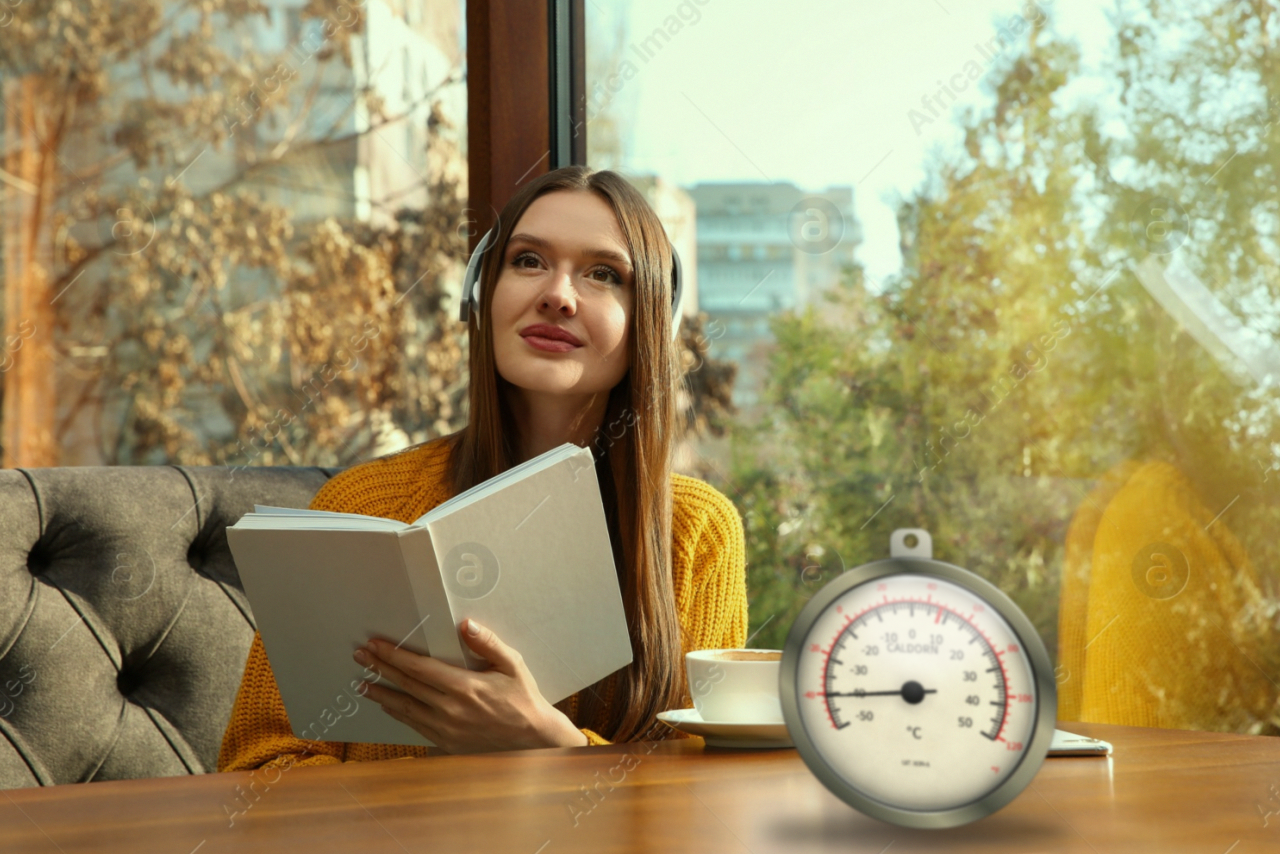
**-40** °C
